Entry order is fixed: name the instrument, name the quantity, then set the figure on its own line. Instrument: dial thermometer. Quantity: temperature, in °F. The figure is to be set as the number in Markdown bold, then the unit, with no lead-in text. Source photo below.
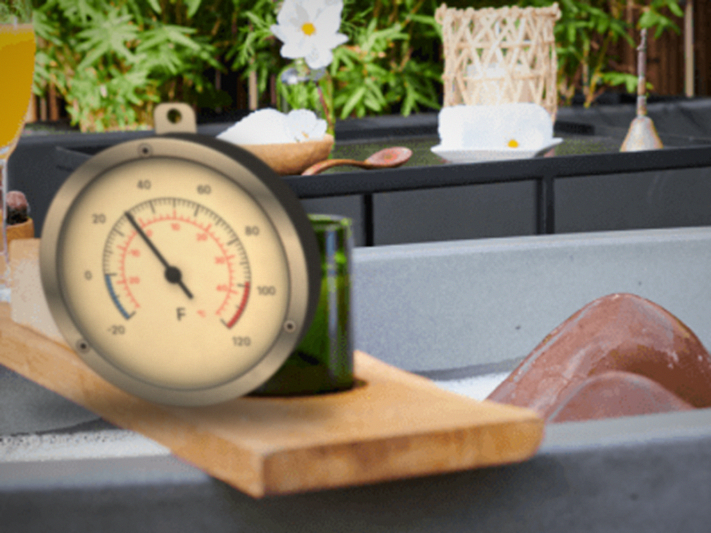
**30** °F
